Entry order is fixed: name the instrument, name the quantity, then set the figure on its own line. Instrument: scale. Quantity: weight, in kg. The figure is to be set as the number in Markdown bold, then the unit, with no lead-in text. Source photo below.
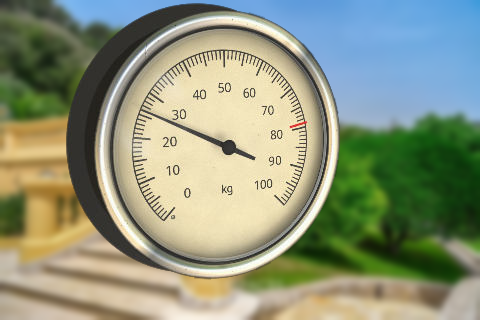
**26** kg
